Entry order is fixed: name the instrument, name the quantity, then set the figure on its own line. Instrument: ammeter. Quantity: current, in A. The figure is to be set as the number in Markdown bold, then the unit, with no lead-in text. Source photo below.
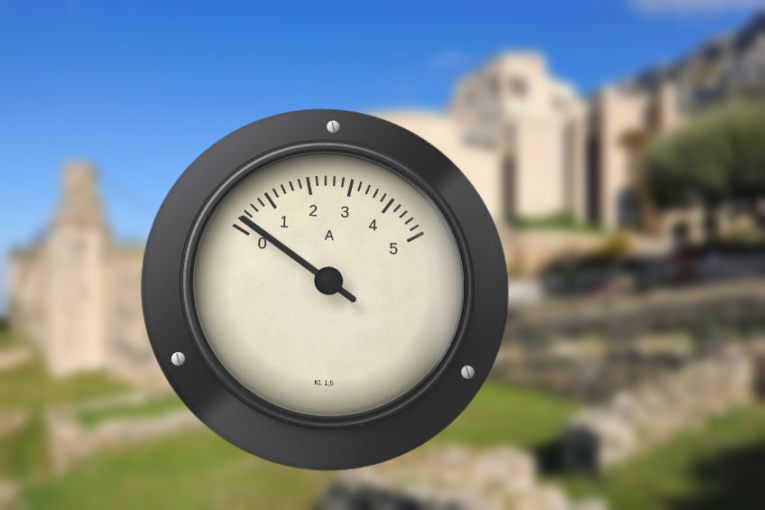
**0.2** A
